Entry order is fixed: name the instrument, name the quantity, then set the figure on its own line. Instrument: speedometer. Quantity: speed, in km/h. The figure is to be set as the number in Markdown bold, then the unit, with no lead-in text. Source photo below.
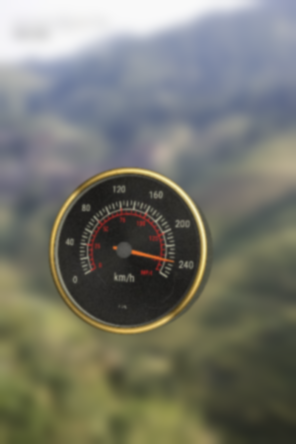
**240** km/h
